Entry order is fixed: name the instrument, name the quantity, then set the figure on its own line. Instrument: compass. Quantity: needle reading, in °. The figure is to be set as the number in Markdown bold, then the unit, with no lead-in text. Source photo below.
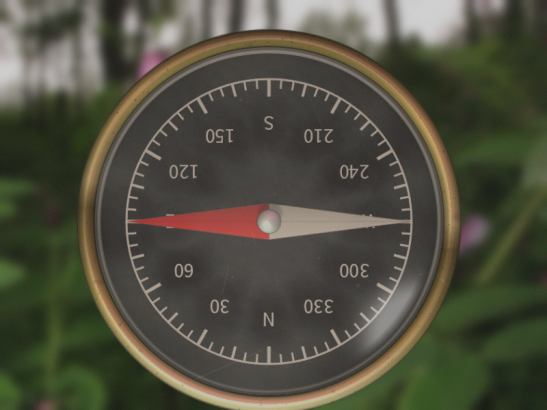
**90** °
